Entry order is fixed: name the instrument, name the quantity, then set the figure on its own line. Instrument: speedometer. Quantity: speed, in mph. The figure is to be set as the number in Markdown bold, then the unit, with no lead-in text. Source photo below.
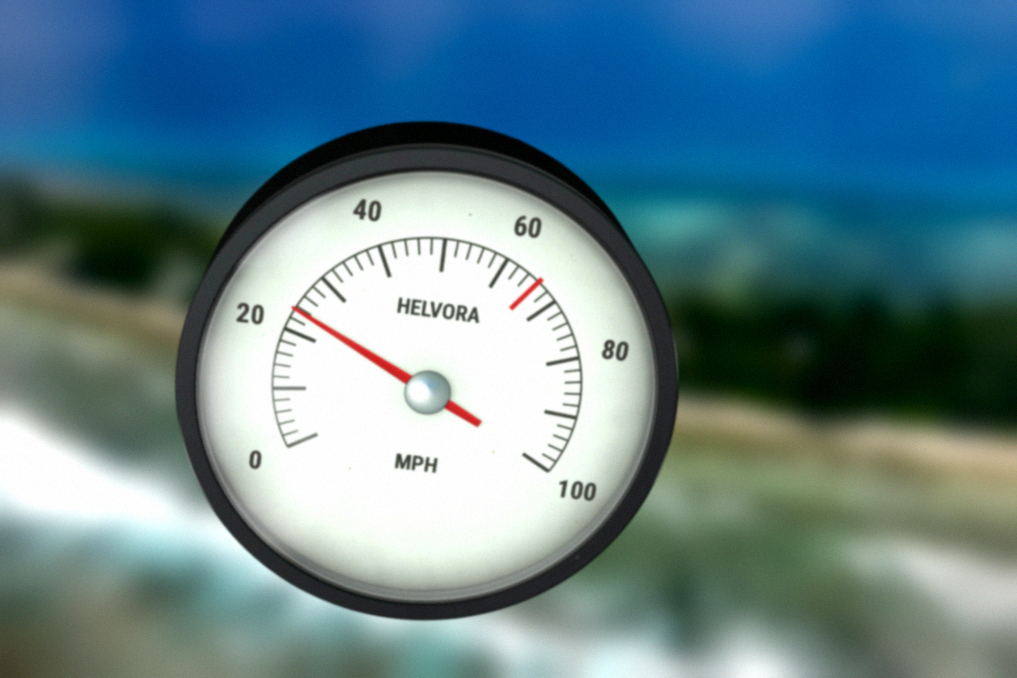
**24** mph
